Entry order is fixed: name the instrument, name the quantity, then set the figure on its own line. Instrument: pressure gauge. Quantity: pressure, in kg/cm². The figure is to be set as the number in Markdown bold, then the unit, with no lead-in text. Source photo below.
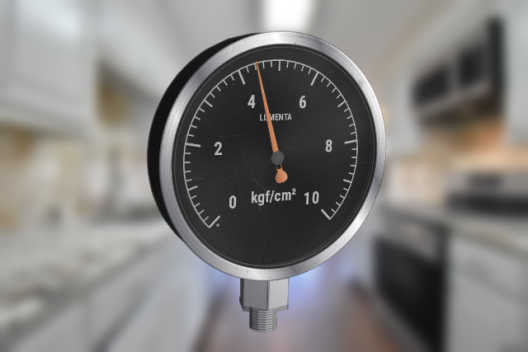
**4.4** kg/cm²
